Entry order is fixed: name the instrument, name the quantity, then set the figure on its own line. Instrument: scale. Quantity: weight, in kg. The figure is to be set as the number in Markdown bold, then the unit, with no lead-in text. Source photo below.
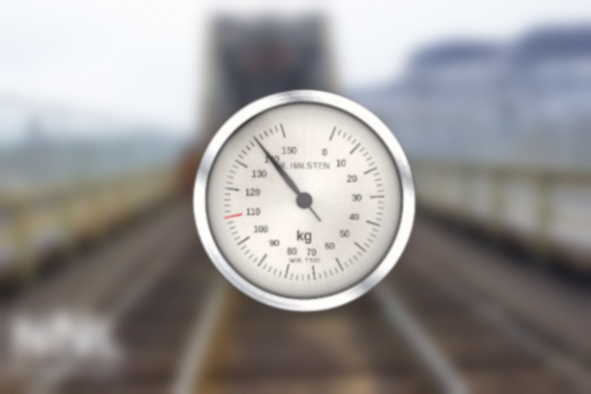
**140** kg
